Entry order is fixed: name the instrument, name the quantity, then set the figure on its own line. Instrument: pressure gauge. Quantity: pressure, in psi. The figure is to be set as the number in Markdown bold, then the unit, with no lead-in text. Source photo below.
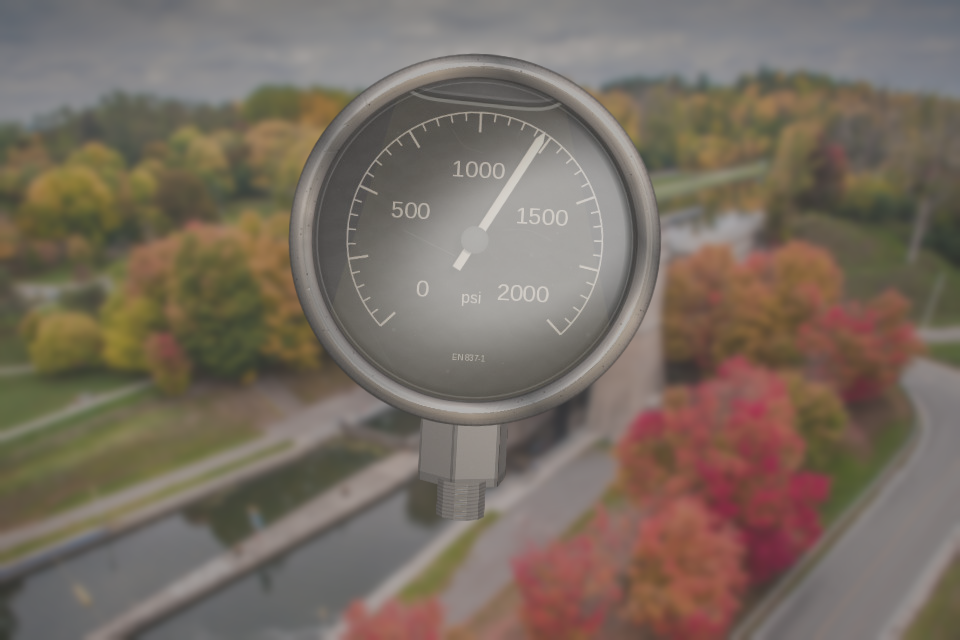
**1225** psi
